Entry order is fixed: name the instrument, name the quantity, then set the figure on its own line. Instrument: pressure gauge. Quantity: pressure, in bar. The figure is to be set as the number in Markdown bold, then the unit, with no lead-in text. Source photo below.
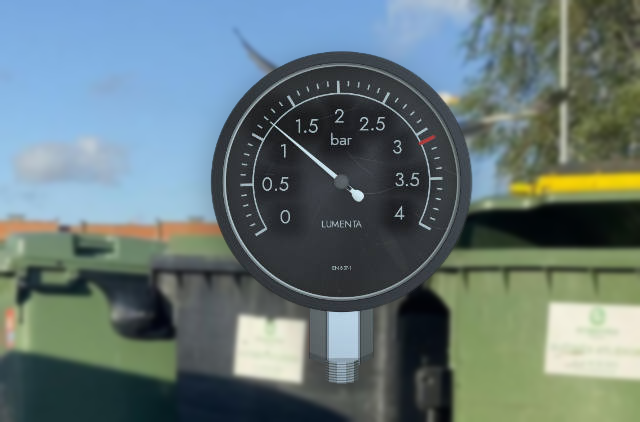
**1.2** bar
